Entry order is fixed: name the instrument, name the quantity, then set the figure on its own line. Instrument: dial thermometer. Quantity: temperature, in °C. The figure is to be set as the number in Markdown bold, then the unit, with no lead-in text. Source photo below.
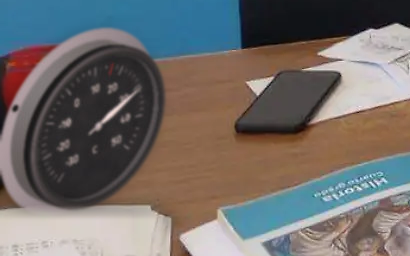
**30** °C
